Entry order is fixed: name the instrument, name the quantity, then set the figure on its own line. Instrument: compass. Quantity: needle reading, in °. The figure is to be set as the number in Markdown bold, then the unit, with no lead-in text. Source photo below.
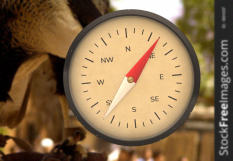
**40** °
